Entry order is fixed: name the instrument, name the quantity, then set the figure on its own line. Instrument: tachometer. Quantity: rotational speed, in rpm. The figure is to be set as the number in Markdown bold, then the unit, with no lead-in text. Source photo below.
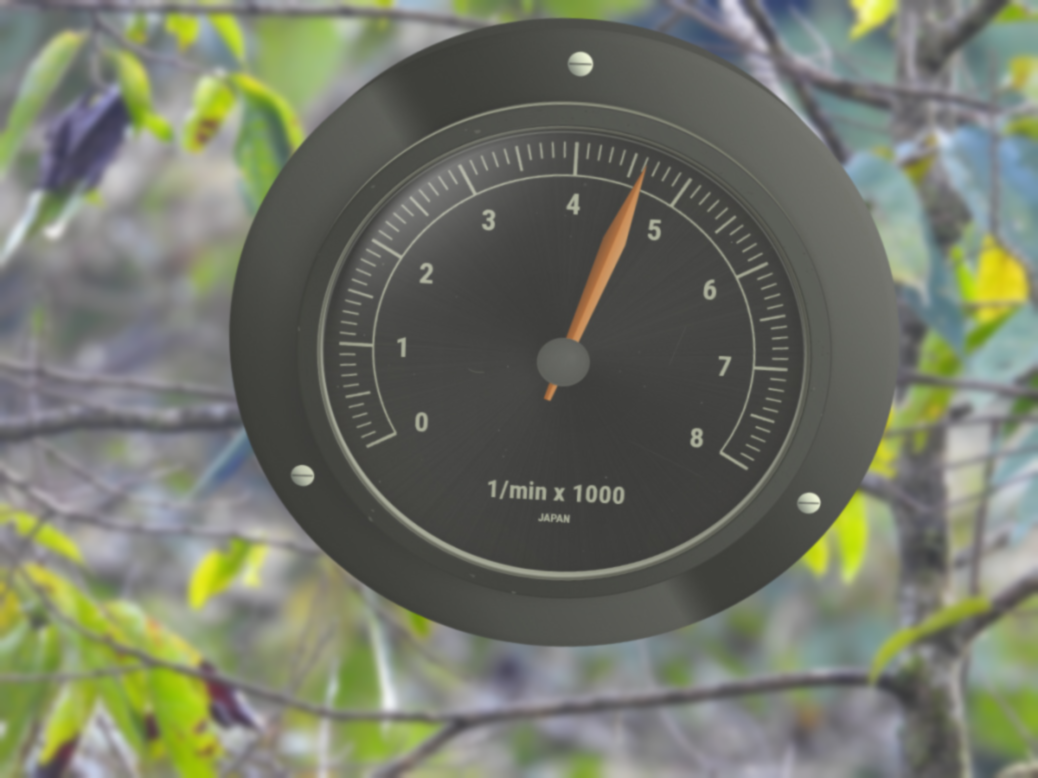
**4600** rpm
